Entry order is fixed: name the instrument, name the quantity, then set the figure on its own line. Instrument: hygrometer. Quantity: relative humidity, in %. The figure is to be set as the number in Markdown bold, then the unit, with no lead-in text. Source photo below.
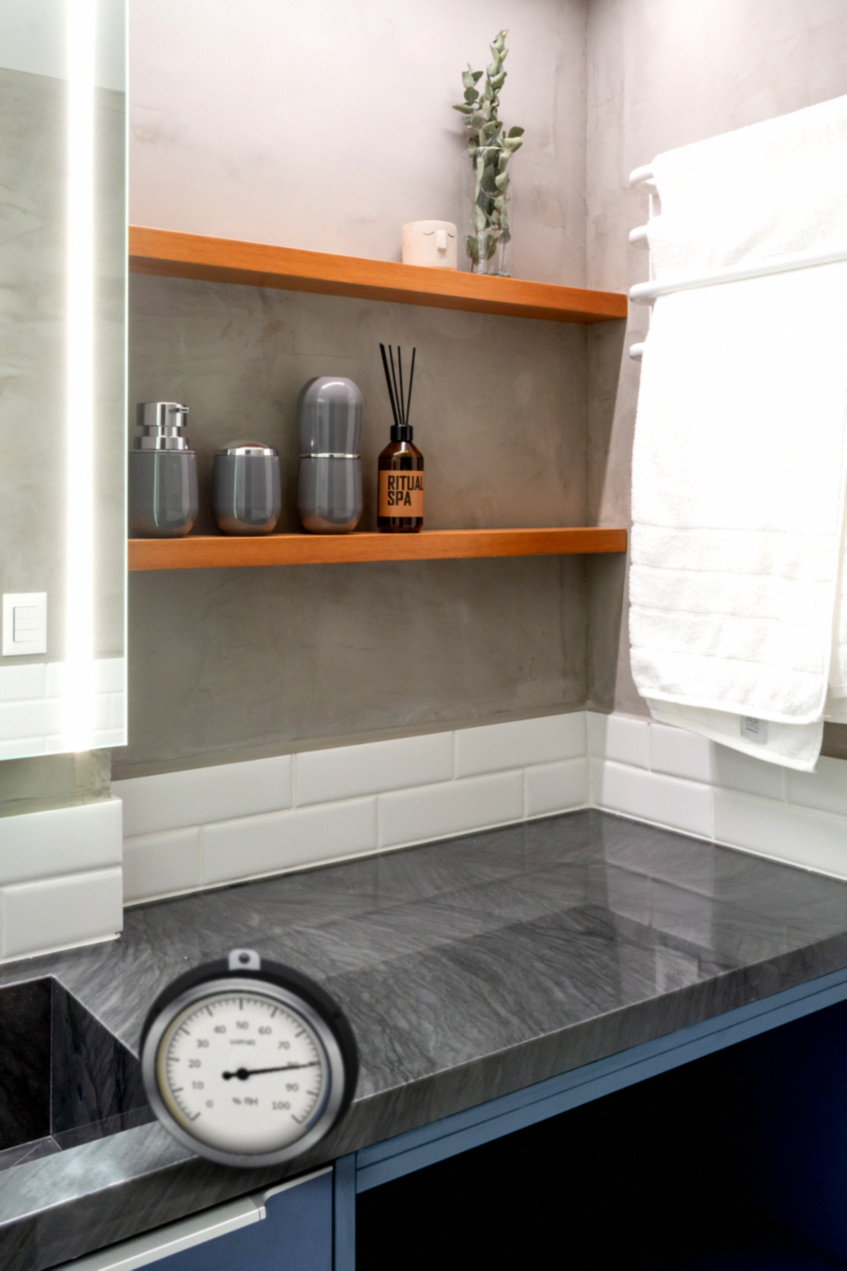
**80** %
